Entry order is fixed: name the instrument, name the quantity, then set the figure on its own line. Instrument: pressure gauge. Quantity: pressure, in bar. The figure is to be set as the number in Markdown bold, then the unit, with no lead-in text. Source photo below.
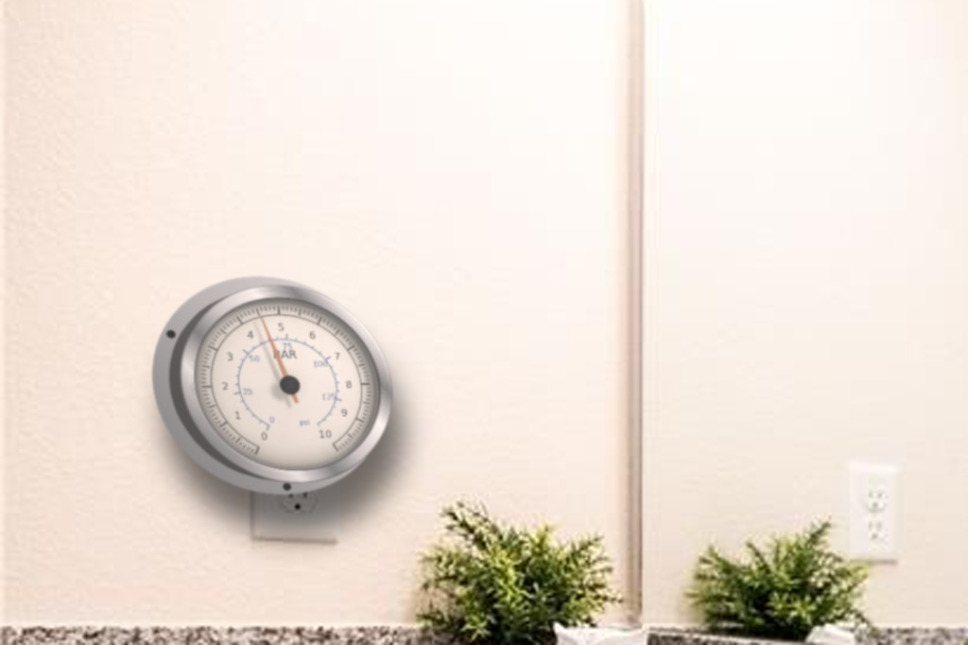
**4.5** bar
